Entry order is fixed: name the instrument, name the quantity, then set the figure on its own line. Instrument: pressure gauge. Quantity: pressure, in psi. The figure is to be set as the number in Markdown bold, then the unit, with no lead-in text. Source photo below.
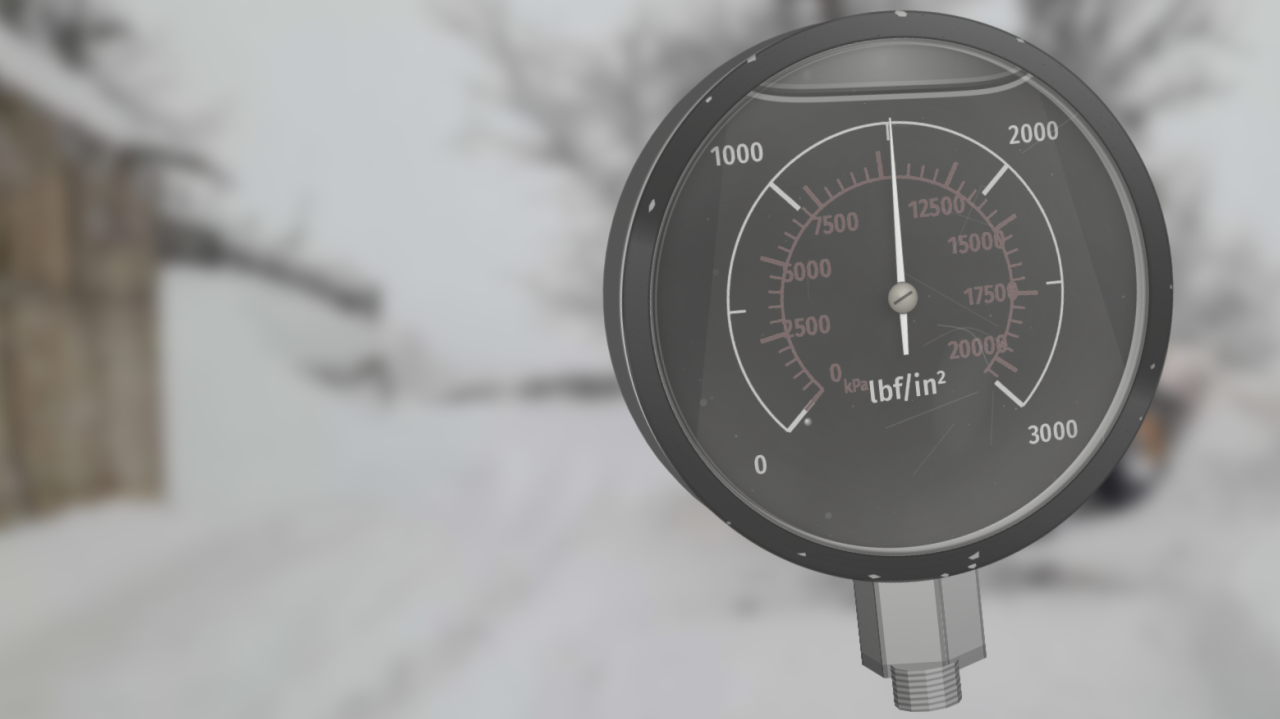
**1500** psi
